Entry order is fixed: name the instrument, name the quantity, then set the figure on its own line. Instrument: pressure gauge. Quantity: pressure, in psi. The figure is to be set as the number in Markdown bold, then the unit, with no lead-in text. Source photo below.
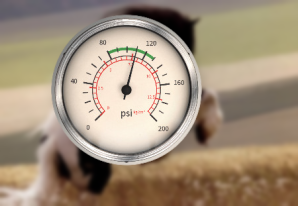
**110** psi
